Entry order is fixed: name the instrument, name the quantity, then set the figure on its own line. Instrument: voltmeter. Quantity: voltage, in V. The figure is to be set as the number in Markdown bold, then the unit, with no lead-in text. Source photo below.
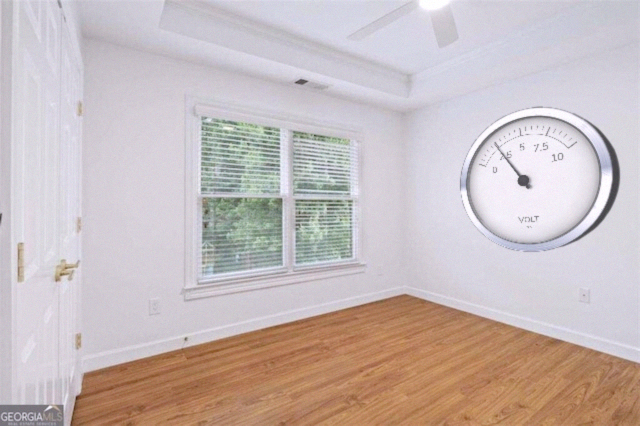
**2.5** V
